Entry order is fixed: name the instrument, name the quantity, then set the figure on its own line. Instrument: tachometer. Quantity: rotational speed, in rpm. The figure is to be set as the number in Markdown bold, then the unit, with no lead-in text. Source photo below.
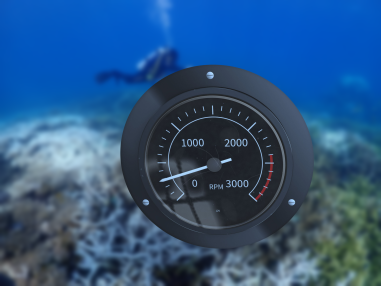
**300** rpm
